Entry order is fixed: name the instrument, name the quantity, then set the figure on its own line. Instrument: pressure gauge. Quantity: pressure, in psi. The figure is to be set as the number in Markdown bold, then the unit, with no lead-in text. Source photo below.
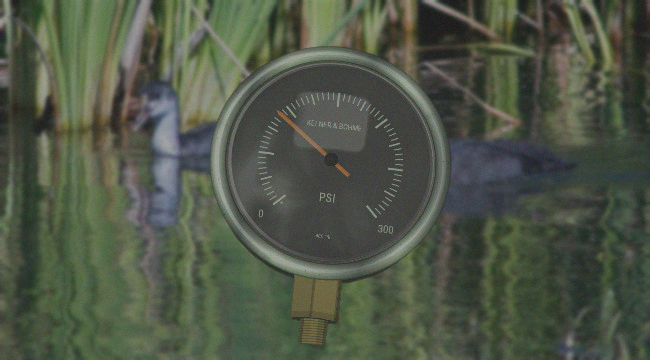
**90** psi
